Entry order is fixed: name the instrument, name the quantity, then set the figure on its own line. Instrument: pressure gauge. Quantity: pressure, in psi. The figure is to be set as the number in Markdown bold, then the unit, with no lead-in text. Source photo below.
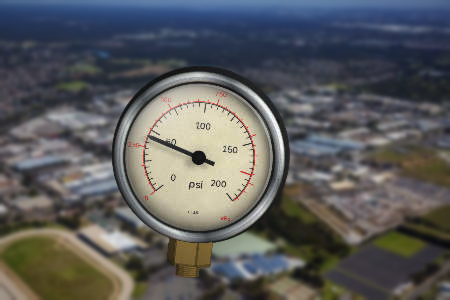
**45** psi
